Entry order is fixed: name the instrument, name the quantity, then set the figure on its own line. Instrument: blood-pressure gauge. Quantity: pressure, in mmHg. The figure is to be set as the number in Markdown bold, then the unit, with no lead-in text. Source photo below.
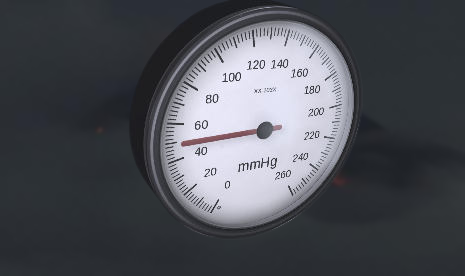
**50** mmHg
